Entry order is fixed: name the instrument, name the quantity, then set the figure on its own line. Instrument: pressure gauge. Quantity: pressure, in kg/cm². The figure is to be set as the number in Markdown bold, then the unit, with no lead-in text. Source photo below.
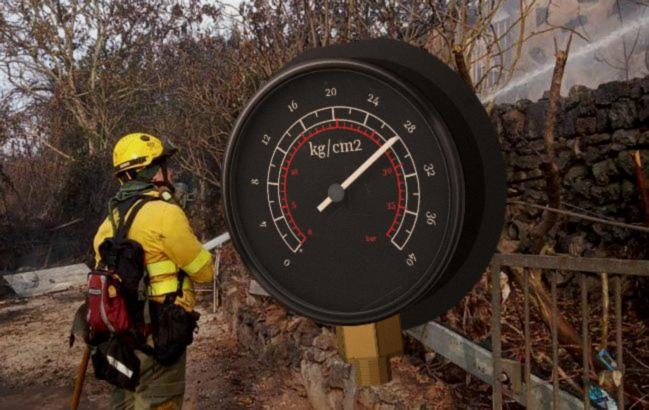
**28** kg/cm²
